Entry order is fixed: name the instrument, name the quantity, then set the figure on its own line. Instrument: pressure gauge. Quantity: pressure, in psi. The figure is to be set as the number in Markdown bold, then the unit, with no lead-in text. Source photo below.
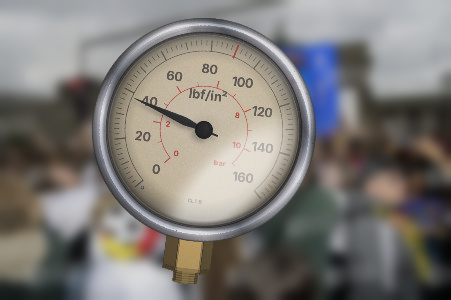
**38** psi
